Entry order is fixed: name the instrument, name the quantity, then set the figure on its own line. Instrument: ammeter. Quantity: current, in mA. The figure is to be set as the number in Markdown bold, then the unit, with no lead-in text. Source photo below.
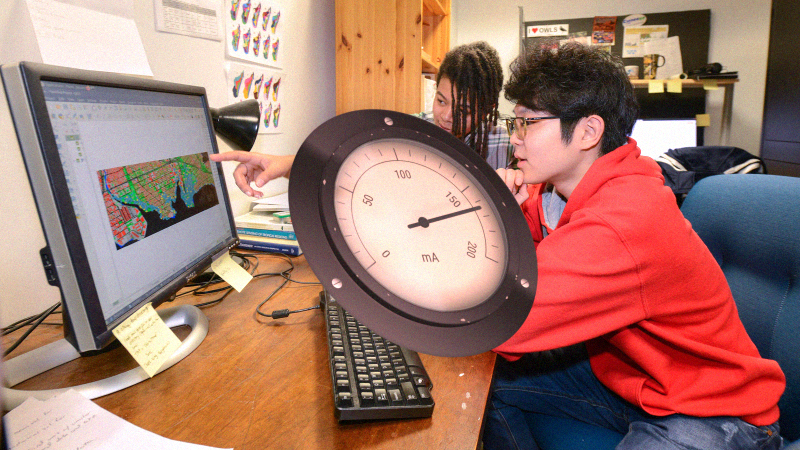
**165** mA
